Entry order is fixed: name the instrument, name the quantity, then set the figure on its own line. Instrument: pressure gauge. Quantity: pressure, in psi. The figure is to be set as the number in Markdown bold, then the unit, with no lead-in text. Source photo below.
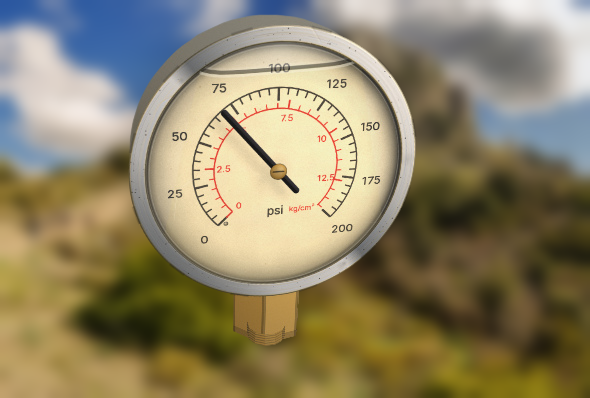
**70** psi
